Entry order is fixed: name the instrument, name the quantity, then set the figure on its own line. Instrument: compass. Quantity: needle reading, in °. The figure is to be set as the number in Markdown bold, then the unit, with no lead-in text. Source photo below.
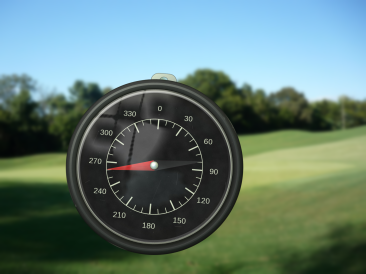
**260** °
